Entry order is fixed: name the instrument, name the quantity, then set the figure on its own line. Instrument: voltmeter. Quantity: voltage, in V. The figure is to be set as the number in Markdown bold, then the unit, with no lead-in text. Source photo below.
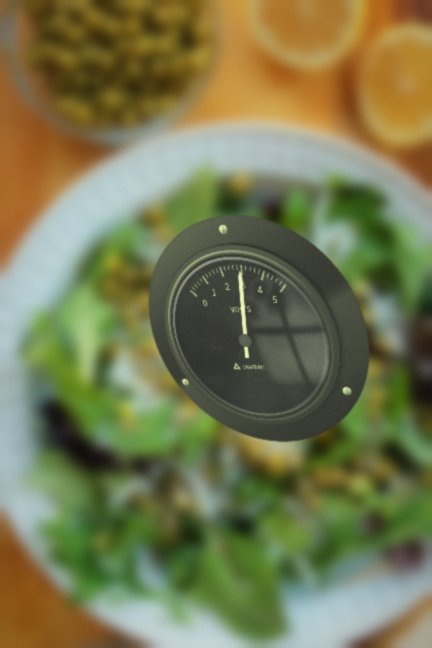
**3** V
